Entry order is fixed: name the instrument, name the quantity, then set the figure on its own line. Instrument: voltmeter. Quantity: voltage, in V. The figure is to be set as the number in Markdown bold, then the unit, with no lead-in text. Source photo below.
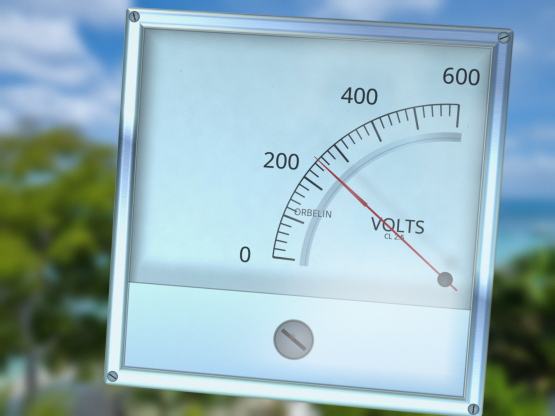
**250** V
